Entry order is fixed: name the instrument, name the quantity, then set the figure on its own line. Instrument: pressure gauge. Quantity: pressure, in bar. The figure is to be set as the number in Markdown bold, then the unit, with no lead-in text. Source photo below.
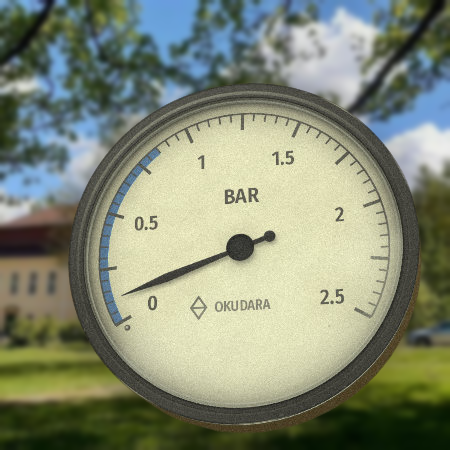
**0.1** bar
